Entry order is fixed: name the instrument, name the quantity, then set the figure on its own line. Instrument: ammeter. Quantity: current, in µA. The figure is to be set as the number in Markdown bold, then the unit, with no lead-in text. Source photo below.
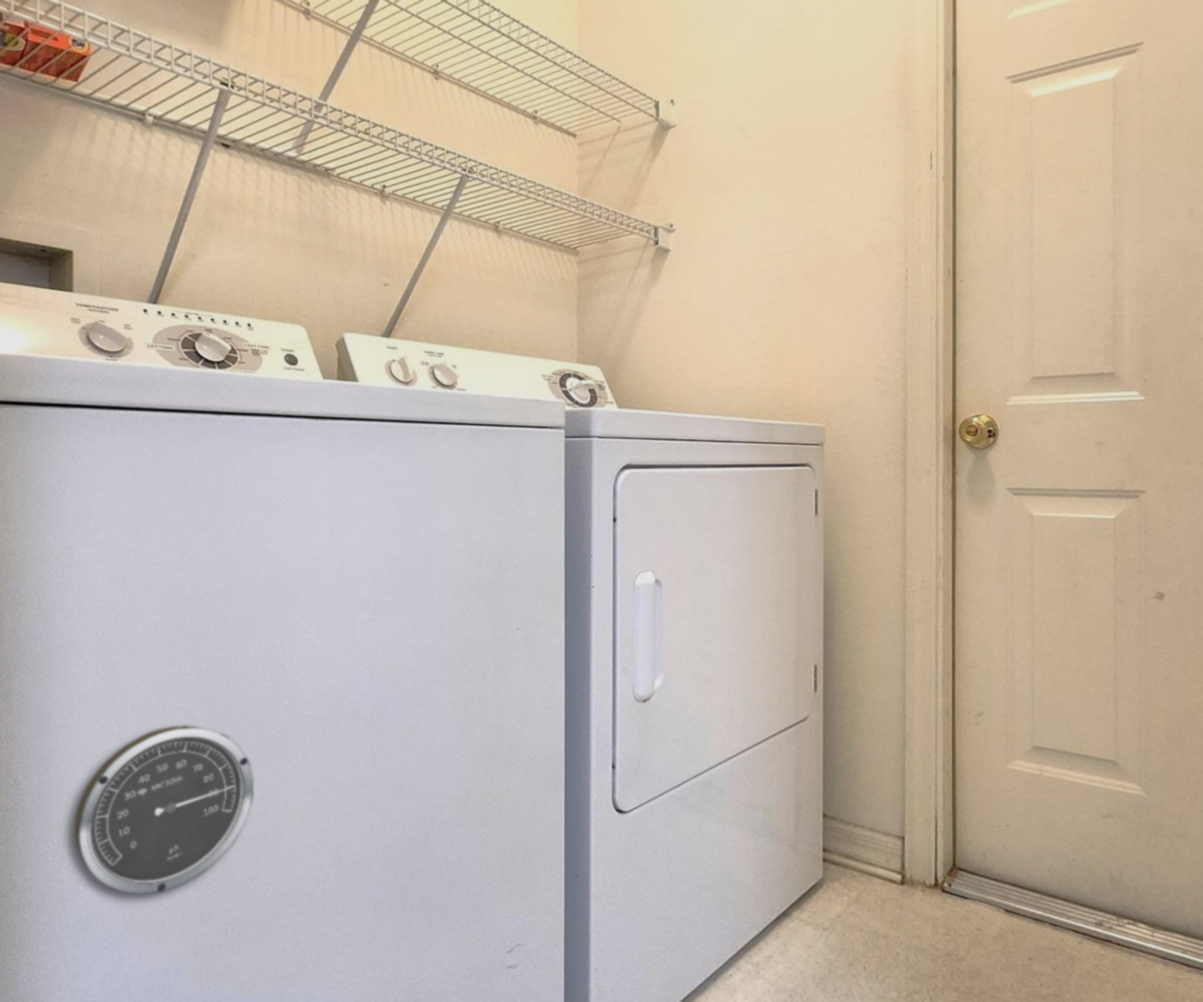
**90** µA
